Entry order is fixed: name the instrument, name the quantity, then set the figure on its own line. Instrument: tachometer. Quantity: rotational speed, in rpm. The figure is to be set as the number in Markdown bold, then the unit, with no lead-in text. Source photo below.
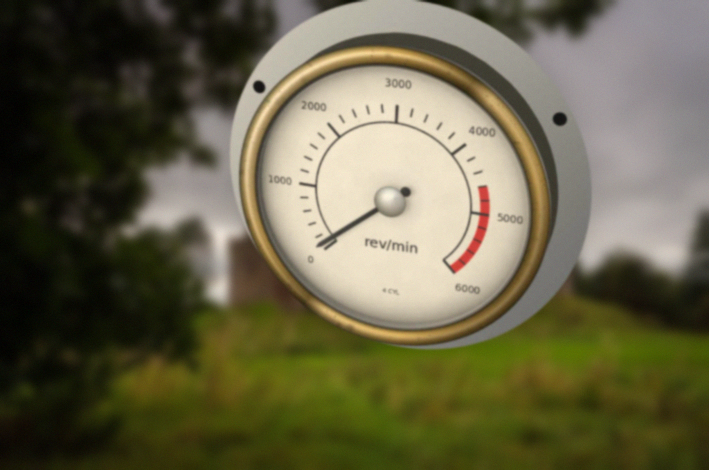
**100** rpm
